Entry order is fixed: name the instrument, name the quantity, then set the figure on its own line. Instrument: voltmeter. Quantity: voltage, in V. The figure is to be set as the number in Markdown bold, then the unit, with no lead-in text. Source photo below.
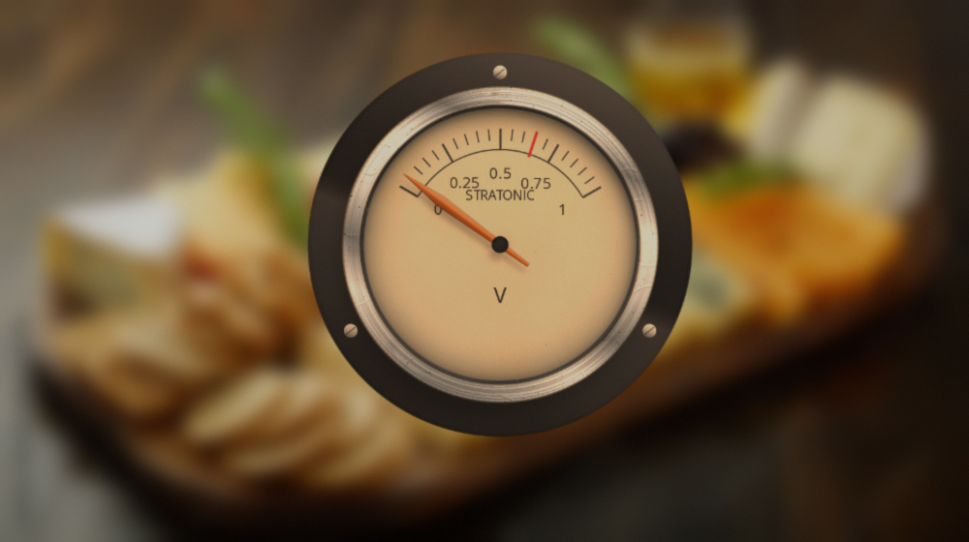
**0.05** V
